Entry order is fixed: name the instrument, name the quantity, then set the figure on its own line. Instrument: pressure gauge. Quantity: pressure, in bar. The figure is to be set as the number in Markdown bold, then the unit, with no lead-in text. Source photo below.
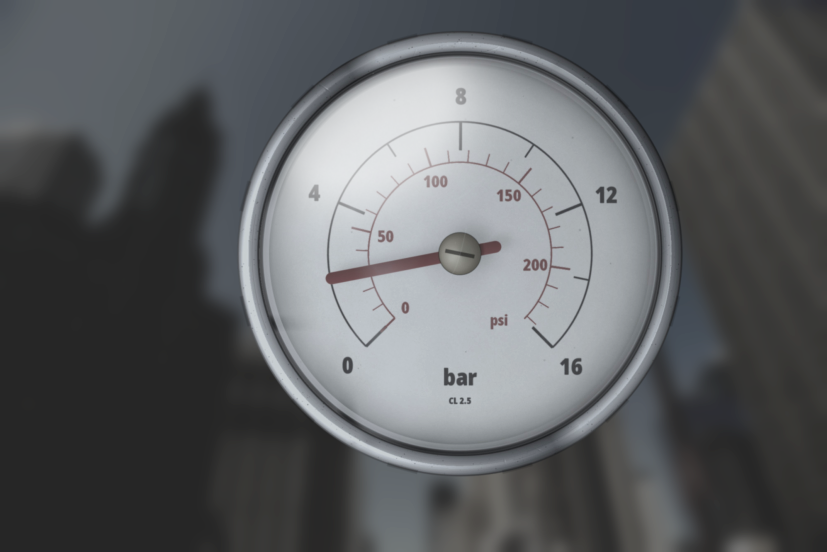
**2** bar
